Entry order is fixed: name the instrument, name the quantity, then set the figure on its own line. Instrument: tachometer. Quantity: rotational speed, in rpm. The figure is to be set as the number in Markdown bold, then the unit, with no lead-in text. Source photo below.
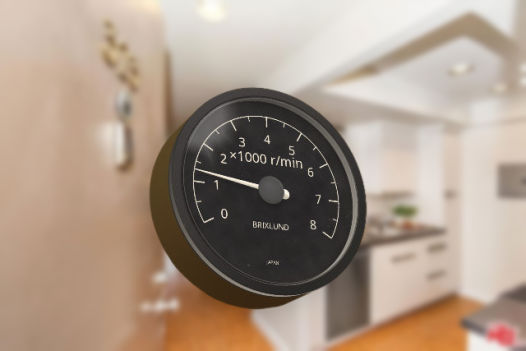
**1250** rpm
